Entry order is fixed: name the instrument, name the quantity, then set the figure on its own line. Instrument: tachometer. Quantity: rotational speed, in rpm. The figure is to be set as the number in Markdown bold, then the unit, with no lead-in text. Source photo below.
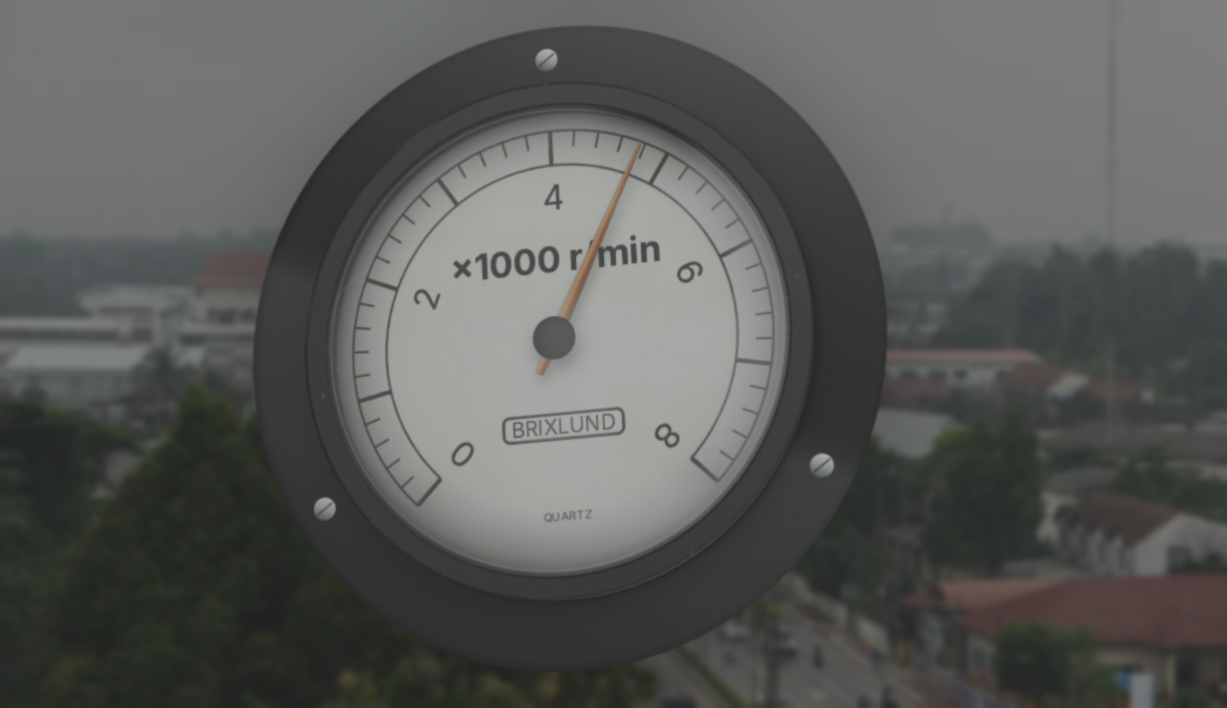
**4800** rpm
